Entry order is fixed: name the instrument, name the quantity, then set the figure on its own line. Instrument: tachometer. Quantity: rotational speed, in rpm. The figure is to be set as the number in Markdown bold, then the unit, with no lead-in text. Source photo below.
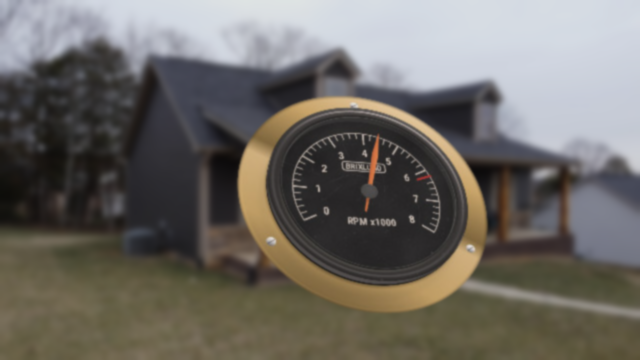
**4400** rpm
